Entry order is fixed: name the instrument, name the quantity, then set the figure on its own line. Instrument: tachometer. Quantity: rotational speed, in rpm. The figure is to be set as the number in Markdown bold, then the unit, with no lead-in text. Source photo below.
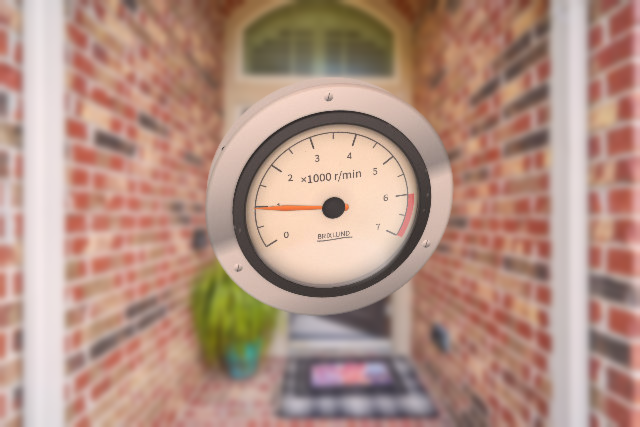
**1000** rpm
